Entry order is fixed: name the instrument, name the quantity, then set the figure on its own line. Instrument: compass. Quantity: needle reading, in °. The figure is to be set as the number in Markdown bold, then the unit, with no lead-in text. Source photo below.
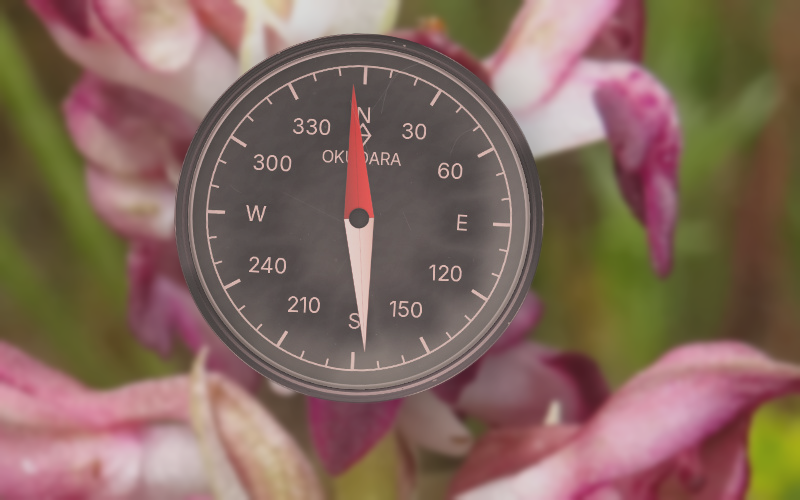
**355** °
